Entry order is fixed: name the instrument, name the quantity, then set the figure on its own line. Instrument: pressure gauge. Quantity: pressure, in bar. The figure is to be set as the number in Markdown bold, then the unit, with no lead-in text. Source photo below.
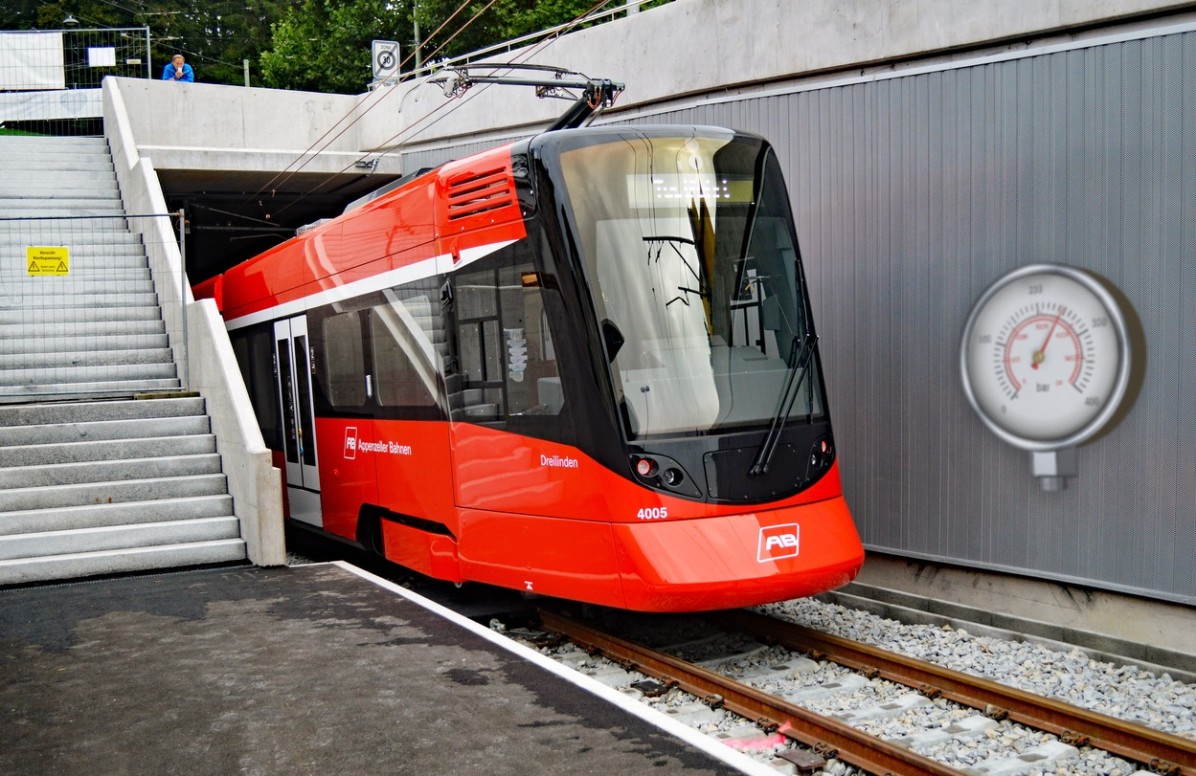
**250** bar
